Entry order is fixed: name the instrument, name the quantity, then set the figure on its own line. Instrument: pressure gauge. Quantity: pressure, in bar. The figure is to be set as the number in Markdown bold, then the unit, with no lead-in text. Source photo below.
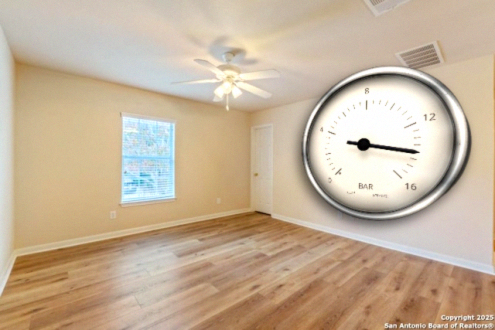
**14** bar
